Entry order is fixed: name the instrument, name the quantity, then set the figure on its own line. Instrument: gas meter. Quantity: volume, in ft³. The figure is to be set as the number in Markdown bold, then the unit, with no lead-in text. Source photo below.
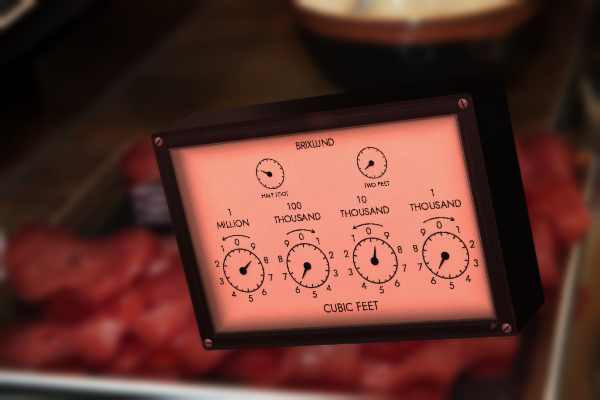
**859600** ft³
